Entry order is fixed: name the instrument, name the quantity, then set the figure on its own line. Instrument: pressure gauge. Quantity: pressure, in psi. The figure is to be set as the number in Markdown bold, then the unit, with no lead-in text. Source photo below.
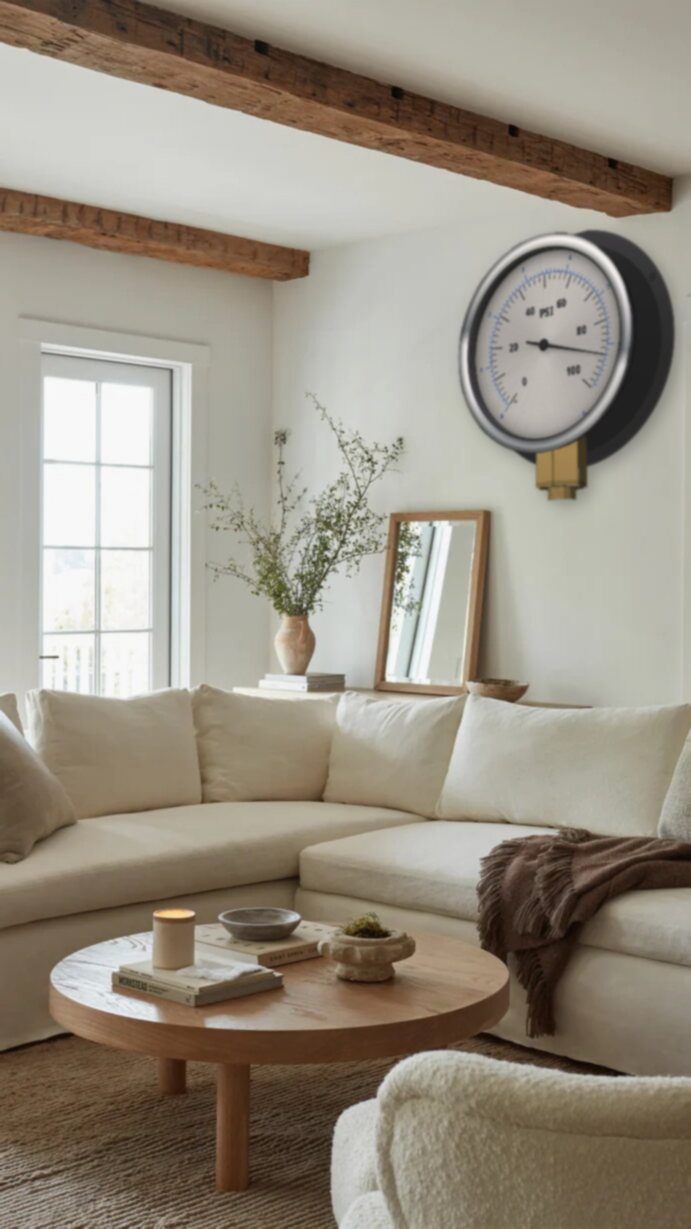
**90** psi
